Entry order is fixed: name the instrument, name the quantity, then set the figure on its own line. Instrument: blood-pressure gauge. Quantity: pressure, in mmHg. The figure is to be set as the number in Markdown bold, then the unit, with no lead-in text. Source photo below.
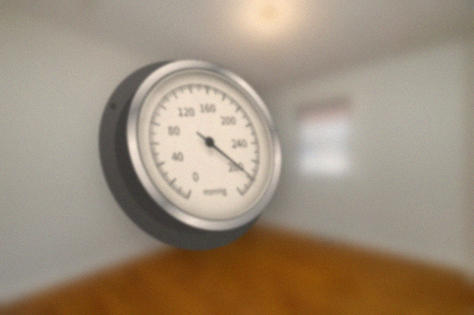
**280** mmHg
